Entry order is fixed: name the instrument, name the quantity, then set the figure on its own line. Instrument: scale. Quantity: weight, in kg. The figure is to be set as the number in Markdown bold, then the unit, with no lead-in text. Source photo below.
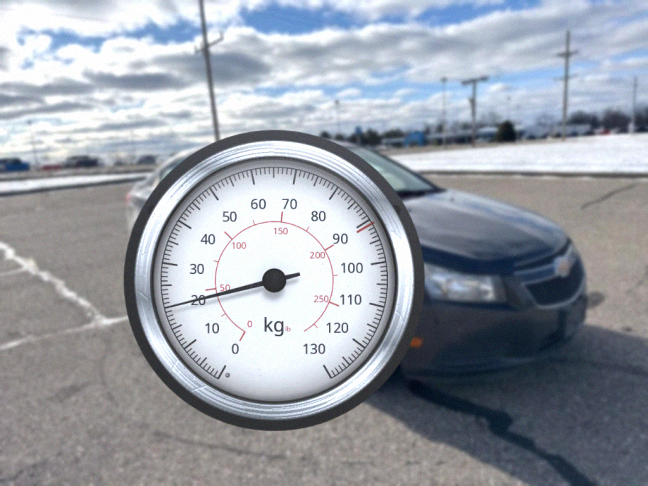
**20** kg
